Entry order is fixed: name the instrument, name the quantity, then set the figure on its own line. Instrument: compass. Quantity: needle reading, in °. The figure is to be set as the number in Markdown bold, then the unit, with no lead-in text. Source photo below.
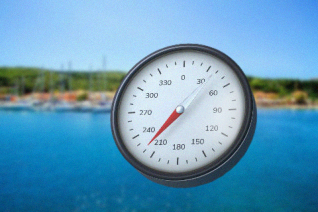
**220** °
